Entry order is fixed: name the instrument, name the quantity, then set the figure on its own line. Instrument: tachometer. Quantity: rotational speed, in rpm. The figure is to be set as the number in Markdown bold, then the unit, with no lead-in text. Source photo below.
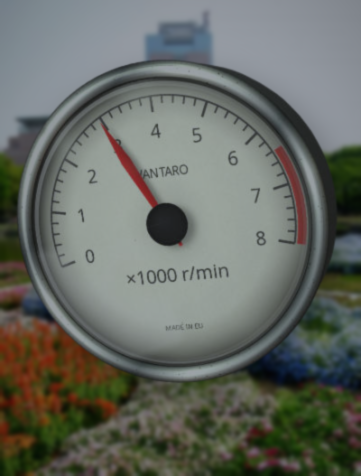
**3000** rpm
